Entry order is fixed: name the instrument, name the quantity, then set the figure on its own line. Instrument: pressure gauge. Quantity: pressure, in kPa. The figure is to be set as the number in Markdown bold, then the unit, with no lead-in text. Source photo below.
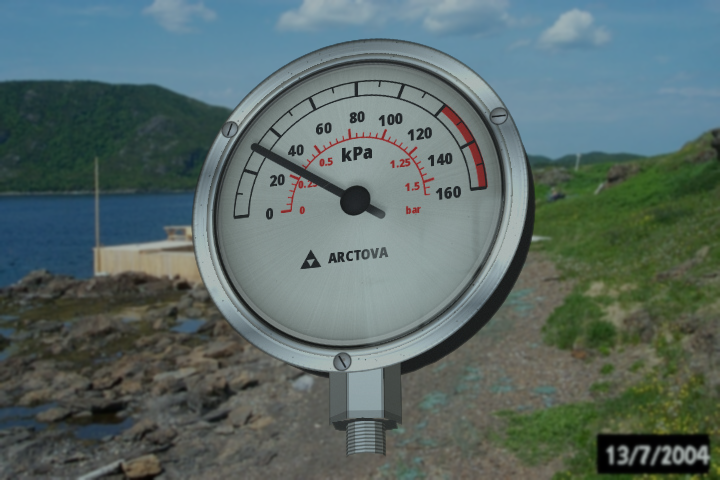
**30** kPa
